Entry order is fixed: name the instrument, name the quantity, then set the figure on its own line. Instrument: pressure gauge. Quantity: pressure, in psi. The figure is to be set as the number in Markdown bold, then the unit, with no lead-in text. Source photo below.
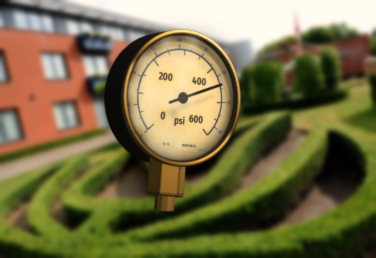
**450** psi
